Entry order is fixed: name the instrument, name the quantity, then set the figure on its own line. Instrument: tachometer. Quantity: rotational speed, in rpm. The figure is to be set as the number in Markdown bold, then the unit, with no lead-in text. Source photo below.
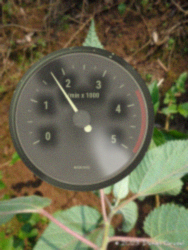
**1750** rpm
